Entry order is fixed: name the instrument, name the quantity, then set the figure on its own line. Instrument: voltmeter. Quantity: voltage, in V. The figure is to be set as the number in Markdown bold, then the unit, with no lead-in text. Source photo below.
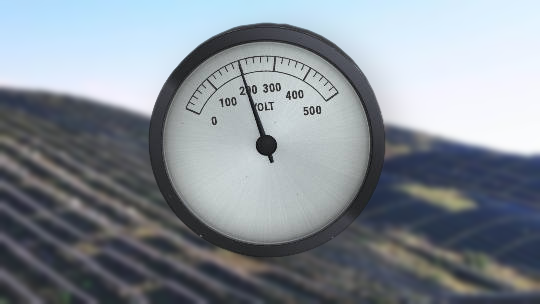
**200** V
